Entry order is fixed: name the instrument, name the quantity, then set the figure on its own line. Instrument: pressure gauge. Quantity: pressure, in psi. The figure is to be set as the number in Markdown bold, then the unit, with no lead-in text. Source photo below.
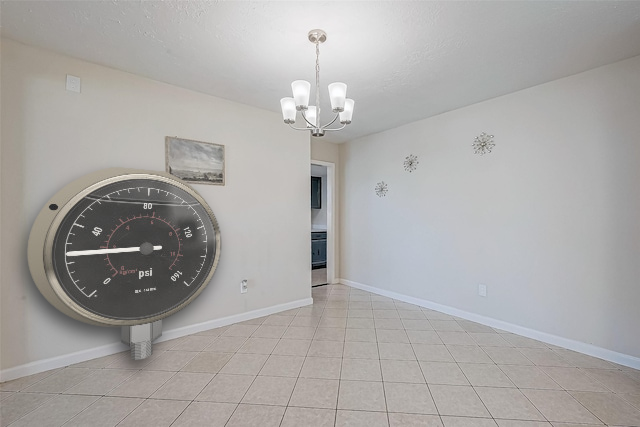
**25** psi
